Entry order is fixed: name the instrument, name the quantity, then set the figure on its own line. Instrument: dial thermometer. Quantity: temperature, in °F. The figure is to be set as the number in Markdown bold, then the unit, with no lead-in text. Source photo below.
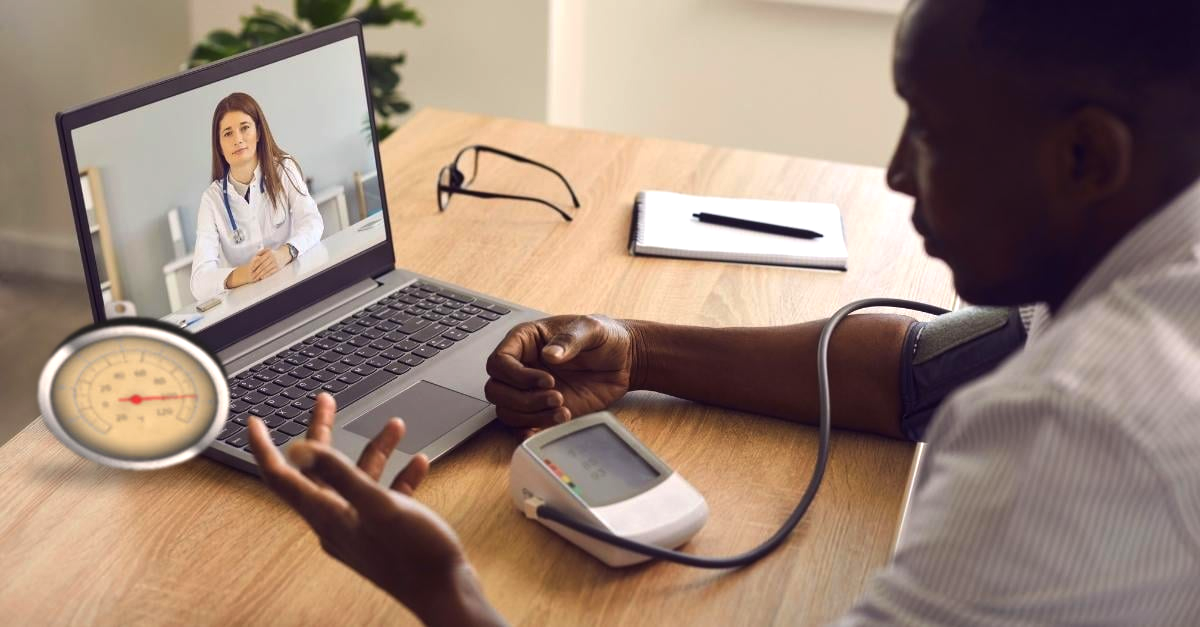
**100** °F
